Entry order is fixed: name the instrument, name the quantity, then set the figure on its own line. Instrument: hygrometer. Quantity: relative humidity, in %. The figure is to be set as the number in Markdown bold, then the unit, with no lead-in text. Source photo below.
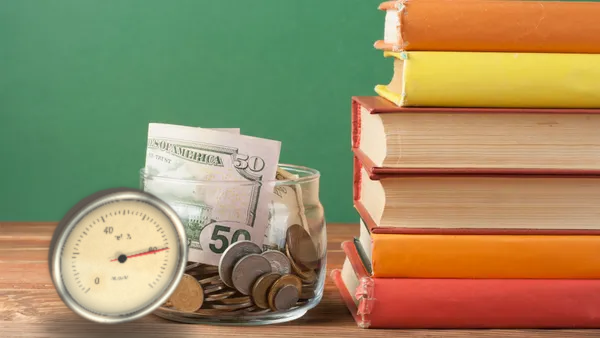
**80** %
